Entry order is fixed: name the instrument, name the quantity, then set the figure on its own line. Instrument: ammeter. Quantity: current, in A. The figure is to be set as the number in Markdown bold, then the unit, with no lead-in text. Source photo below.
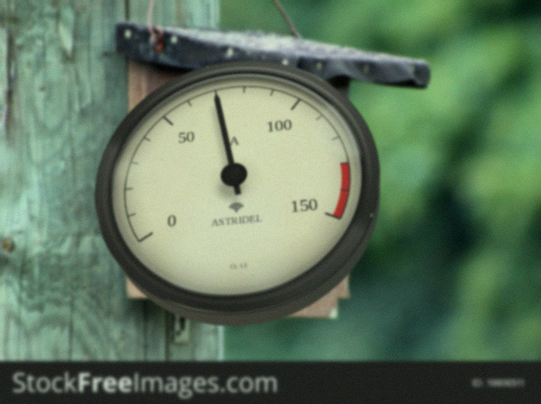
**70** A
